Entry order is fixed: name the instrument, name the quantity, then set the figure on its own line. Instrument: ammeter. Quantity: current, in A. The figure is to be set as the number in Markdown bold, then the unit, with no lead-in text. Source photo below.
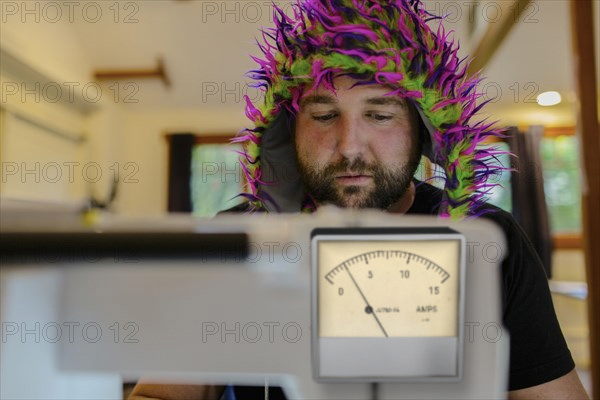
**2.5** A
